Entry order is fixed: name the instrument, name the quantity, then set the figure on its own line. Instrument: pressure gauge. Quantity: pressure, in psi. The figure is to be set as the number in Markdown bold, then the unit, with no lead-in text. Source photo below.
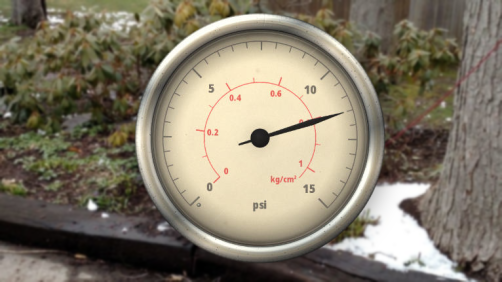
**11.5** psi
